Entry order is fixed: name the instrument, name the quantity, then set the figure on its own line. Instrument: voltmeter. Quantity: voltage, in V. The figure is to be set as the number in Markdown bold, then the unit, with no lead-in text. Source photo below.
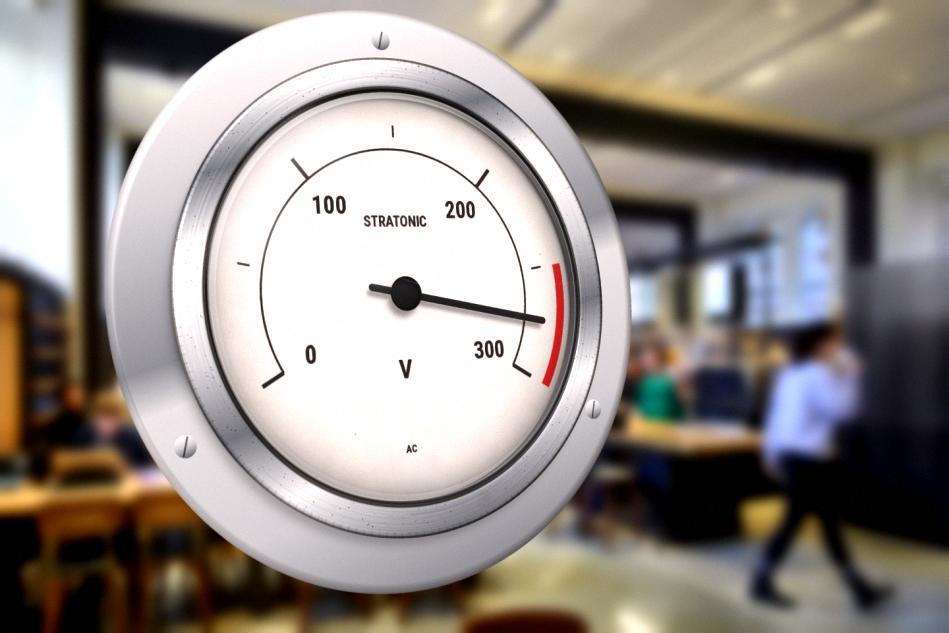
**275** V
